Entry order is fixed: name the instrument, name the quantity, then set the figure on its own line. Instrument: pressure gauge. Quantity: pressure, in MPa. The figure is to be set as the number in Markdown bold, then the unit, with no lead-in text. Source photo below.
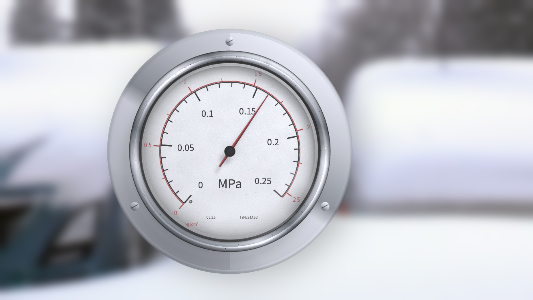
**0.16** MPa
